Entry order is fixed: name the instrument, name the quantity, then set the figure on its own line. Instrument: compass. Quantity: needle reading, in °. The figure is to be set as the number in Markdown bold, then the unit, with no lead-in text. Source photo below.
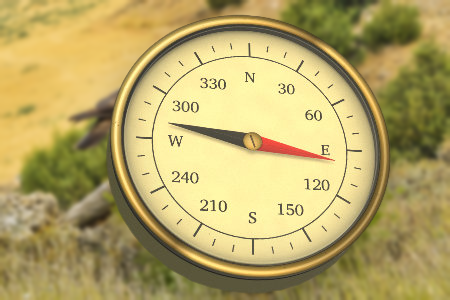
**100** °
